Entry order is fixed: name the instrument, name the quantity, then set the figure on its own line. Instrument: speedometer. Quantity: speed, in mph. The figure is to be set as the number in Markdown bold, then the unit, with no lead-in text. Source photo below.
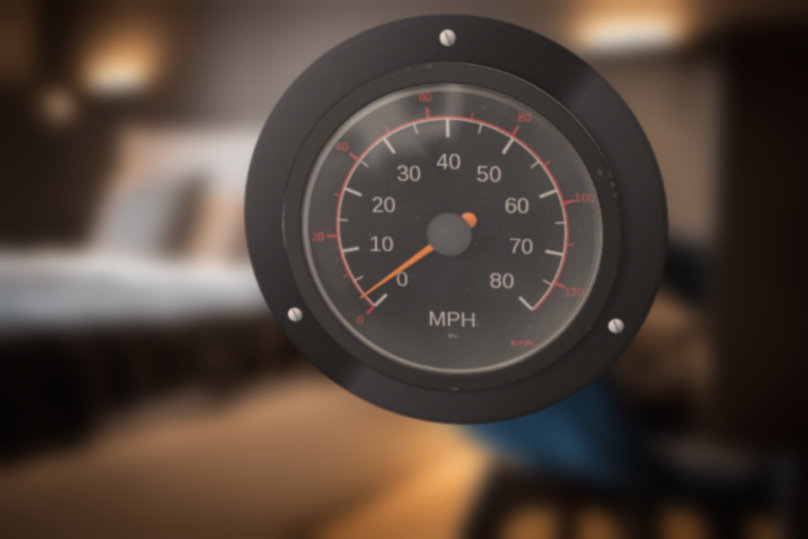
**2.5** mph
